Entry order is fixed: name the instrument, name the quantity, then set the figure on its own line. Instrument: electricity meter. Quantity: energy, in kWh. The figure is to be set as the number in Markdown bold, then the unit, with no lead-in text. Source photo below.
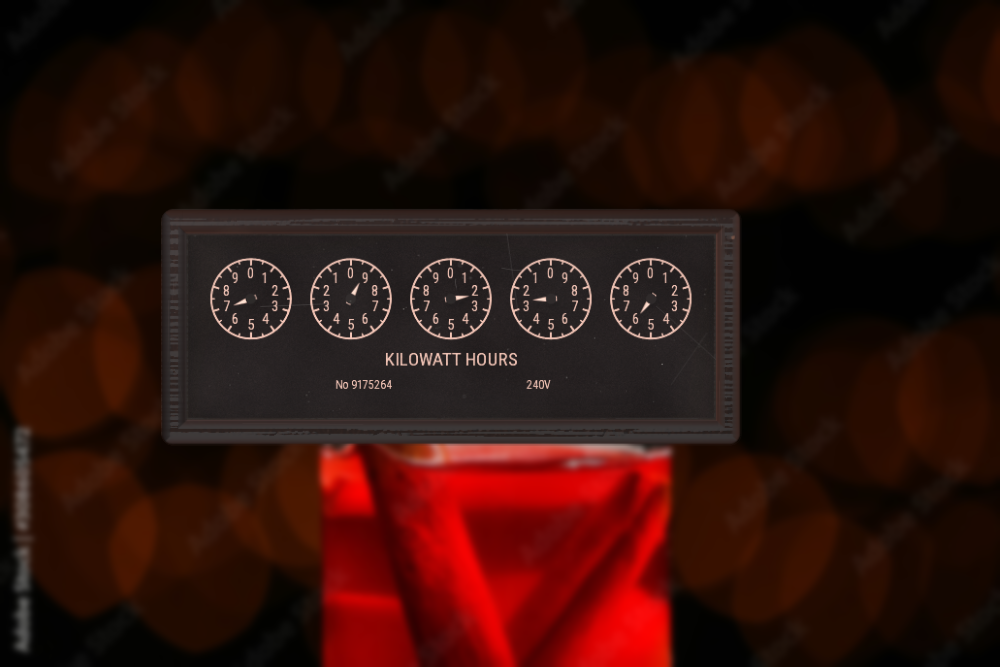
**69226** kWh
